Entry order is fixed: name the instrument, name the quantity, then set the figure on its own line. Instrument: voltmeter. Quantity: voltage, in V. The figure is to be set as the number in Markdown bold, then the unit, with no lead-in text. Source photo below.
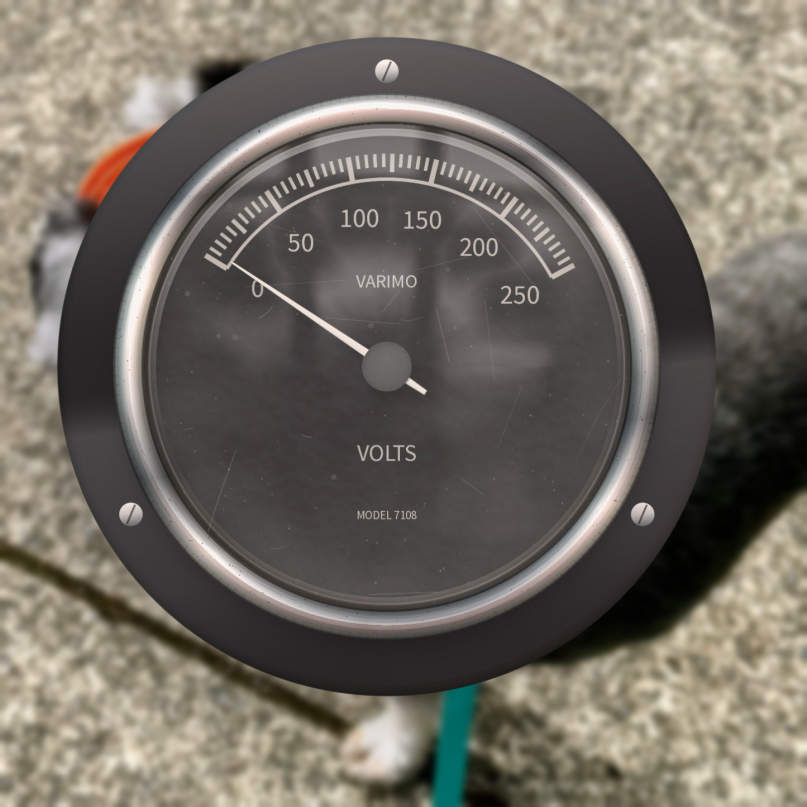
**5** V
